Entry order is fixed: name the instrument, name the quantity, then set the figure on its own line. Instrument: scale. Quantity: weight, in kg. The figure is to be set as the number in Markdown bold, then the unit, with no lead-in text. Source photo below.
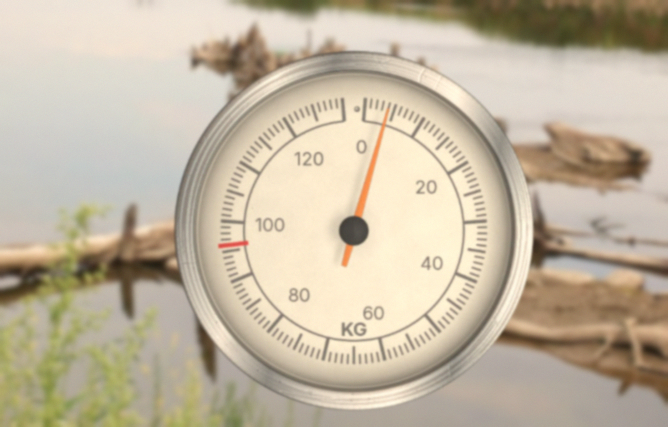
**4** kg
